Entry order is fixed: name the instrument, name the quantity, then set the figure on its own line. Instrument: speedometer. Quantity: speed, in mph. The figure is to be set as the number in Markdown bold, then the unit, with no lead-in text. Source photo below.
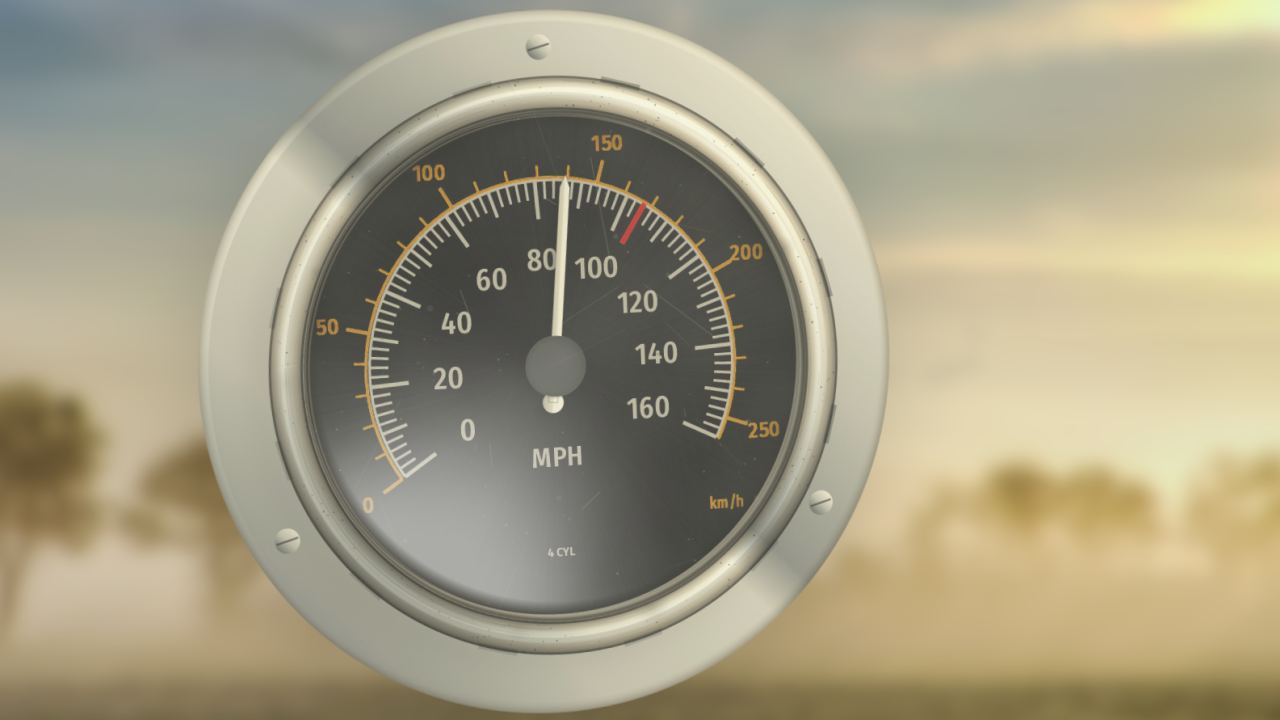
**86** mph
